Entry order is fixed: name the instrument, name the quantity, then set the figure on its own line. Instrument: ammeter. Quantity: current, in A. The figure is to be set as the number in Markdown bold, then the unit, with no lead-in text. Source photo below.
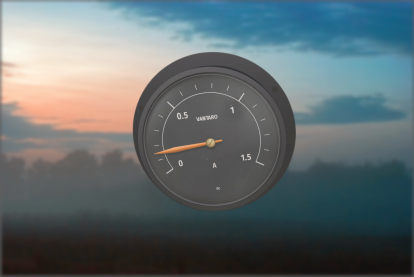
**0.15** A
